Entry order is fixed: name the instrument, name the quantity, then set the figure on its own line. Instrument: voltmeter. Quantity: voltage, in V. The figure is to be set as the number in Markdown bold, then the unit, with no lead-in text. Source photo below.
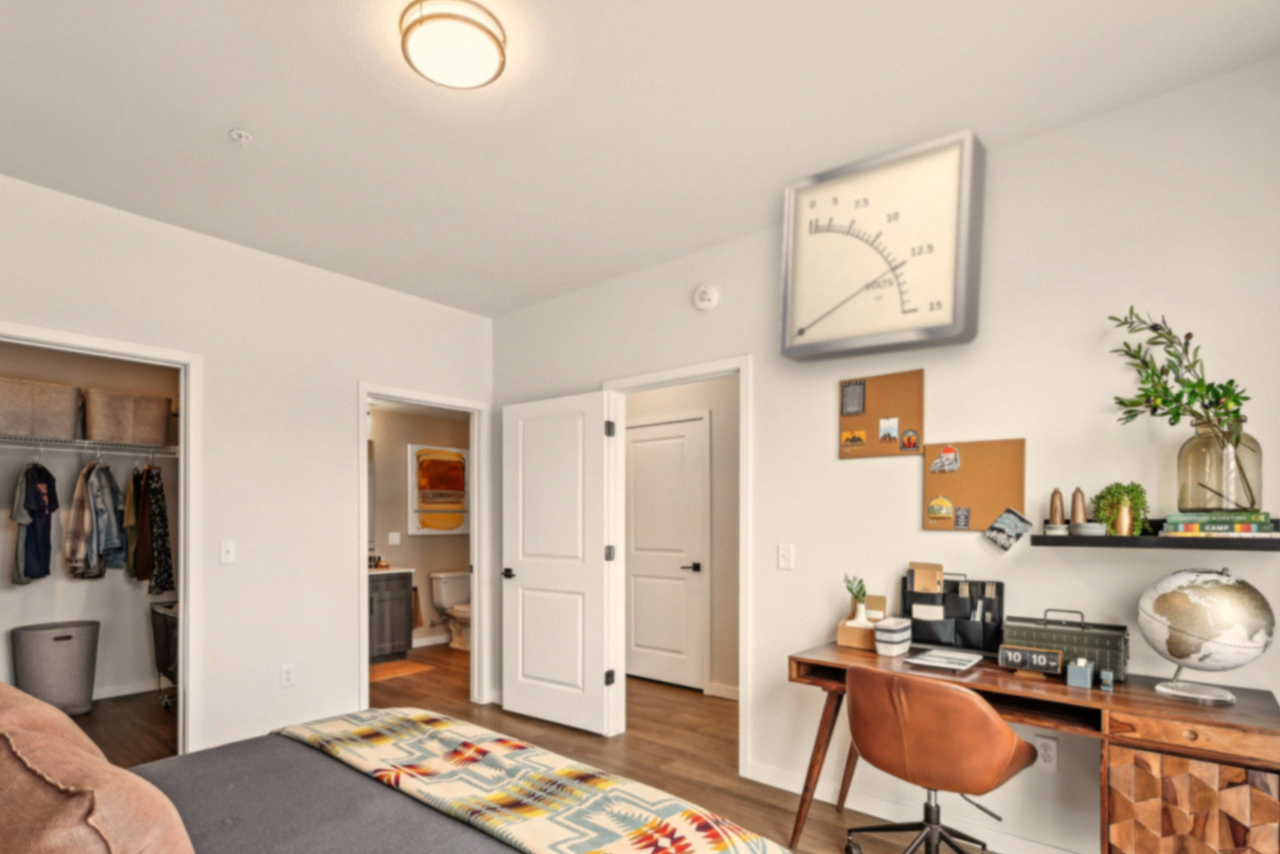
**12.5** V
